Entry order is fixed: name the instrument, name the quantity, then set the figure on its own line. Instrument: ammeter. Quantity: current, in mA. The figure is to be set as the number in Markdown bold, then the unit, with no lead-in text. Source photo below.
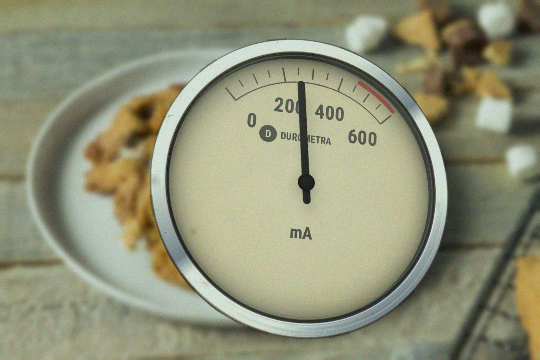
**250** mA
